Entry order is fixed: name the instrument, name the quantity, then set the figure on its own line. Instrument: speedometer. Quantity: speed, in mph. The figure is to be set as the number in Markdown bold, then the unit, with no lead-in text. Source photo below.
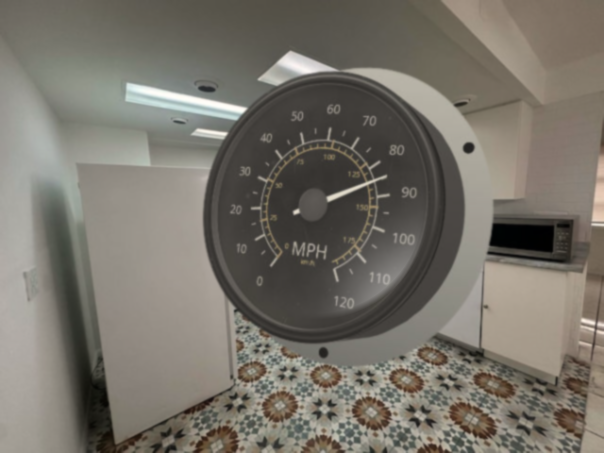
**85** mph
